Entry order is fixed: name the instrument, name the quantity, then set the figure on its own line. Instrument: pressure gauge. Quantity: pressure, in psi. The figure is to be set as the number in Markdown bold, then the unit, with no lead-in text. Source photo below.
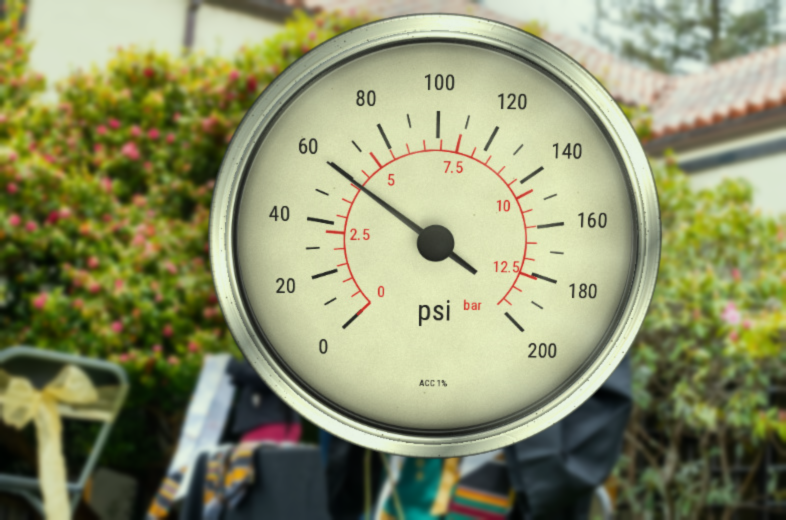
**60** psi
